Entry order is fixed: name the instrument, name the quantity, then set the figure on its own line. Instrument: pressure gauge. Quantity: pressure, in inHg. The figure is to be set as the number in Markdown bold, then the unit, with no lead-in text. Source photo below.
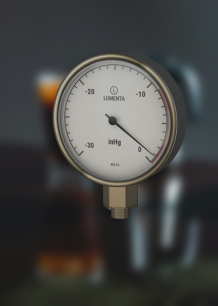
**-1** inHg
